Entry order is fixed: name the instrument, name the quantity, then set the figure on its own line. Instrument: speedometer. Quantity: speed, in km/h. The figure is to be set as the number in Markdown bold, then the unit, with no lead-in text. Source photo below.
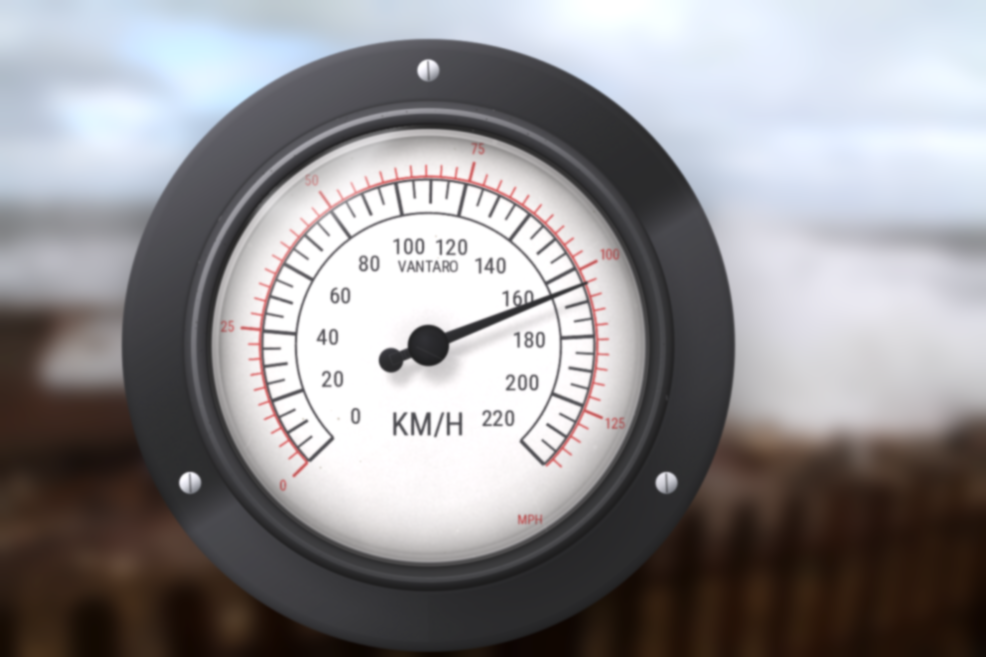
**165** km/h
